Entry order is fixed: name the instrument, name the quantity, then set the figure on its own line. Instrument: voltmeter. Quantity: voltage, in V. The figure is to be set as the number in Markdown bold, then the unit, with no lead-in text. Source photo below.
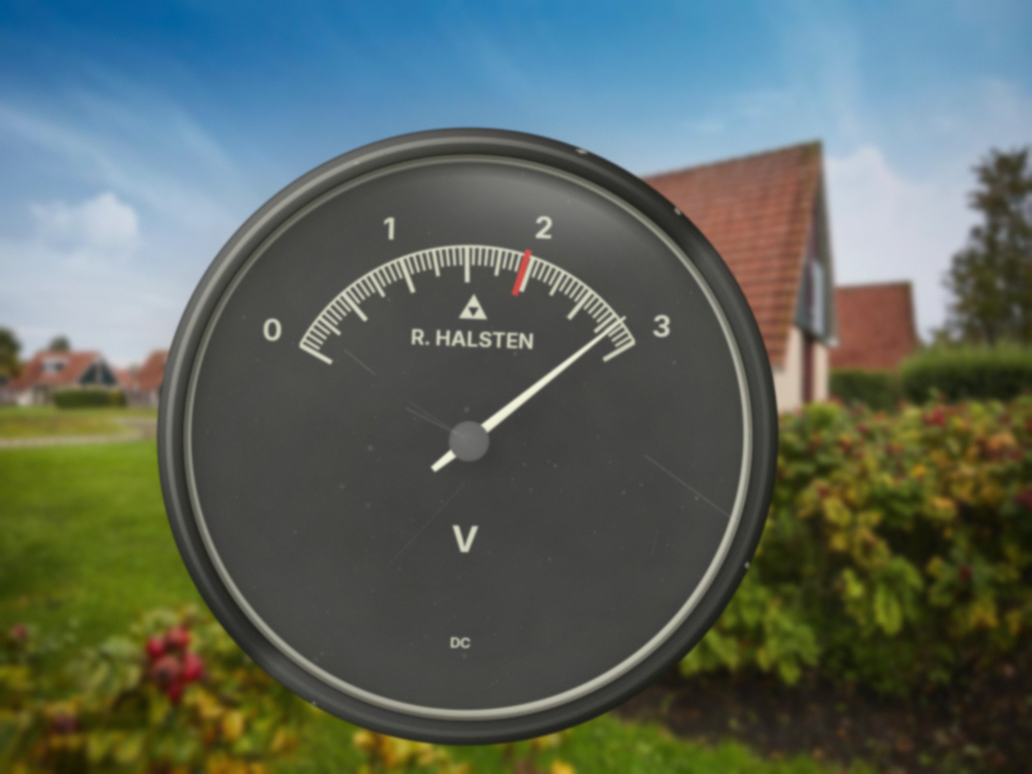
**2.8** V
